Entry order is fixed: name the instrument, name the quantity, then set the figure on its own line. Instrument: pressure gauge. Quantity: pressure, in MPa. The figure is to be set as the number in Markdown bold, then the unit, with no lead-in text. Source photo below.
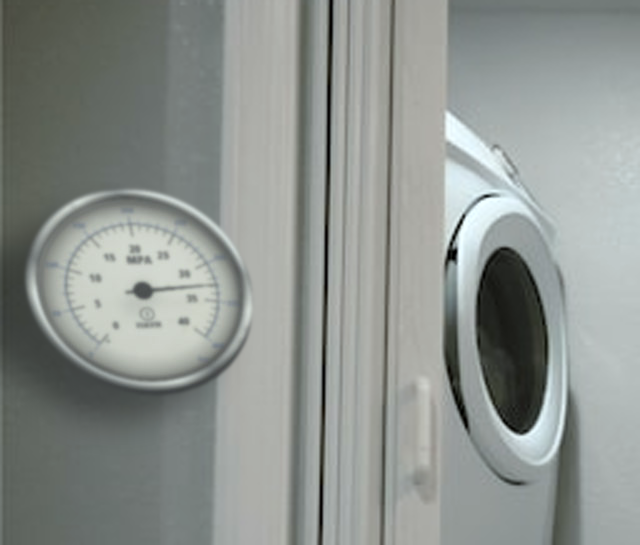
**33** MPa
